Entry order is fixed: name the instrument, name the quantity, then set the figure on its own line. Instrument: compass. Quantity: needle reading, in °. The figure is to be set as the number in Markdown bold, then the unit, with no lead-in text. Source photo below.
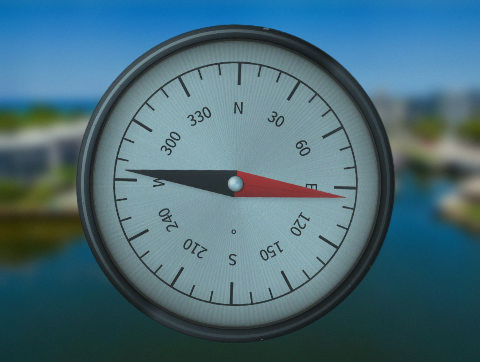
**95** °
